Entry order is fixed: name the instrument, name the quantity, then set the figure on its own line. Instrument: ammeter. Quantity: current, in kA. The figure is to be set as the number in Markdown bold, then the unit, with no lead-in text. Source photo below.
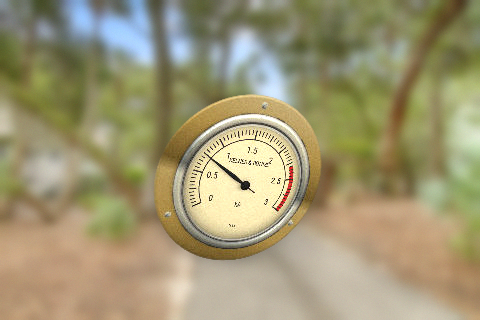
**0.75** kA
